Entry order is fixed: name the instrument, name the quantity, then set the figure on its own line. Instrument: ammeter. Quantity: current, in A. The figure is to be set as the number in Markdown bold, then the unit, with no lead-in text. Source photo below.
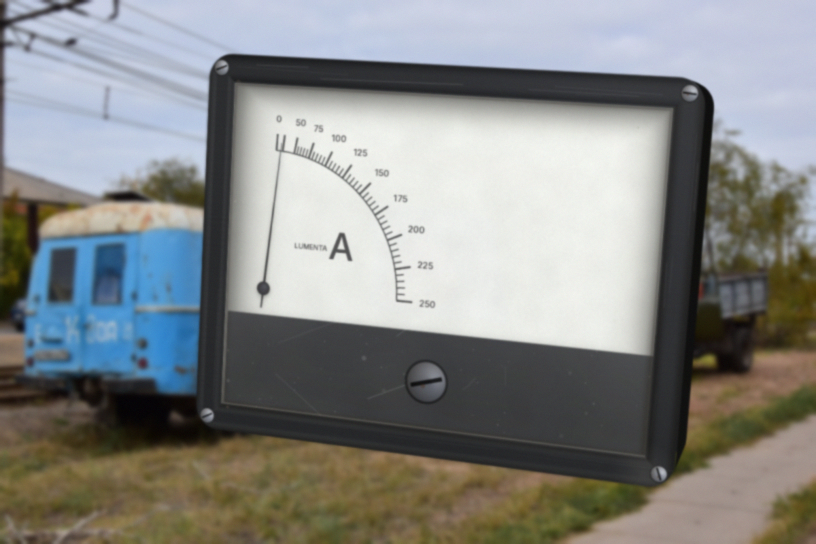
**25** A
